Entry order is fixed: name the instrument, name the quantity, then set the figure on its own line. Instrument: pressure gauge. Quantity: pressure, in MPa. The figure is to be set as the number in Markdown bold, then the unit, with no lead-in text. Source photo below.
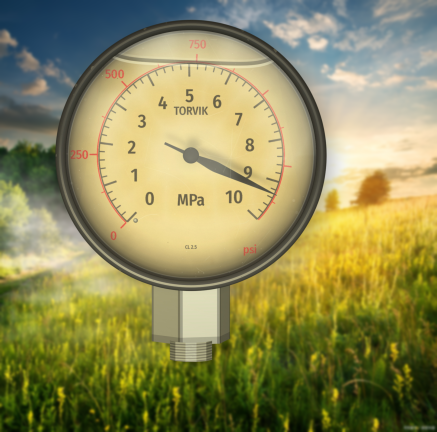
**9.3** MPa
